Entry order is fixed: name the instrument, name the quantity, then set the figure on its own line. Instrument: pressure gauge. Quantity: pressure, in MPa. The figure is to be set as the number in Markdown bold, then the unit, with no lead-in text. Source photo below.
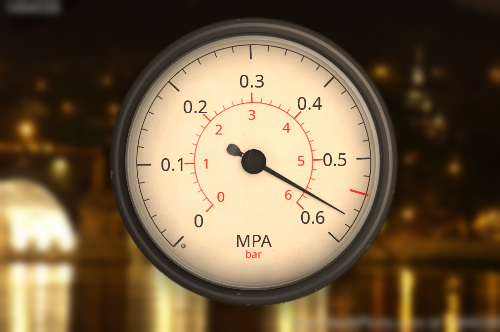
**0.57** MPa
